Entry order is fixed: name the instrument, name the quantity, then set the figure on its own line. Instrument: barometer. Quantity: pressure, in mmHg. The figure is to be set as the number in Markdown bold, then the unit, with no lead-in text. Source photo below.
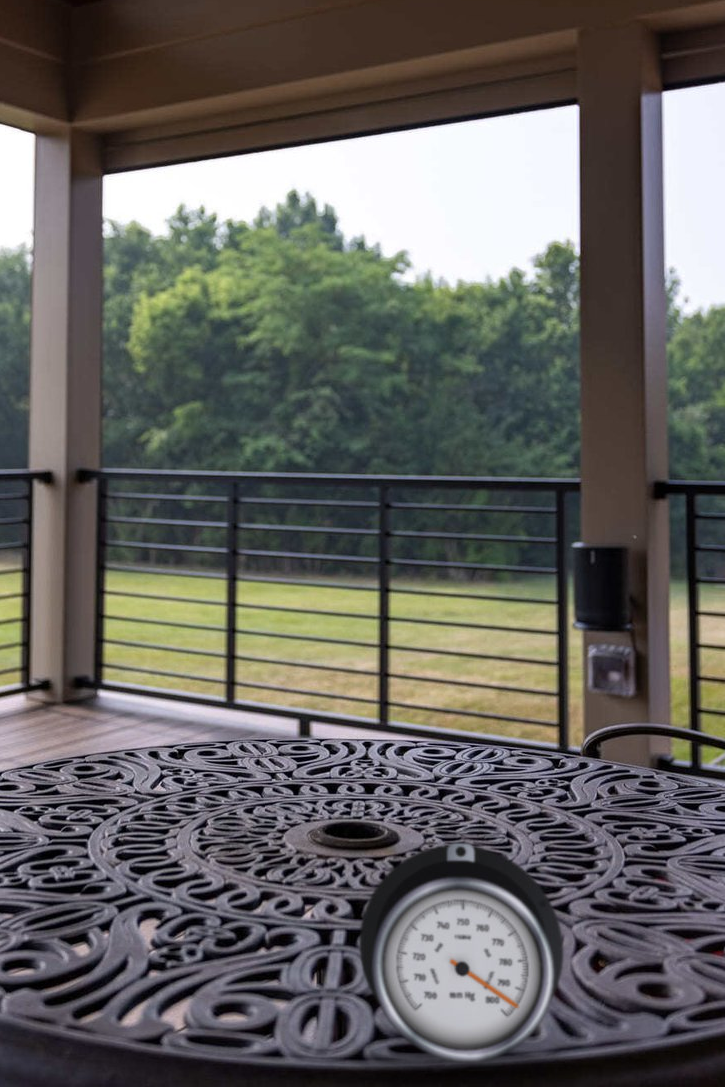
**795** mmHg
